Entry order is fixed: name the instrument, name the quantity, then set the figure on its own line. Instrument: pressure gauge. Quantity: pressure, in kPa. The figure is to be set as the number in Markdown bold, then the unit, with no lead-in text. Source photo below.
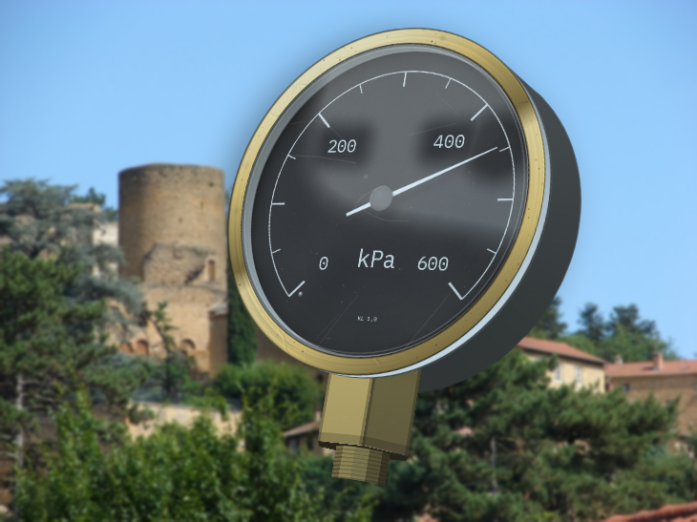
**450** kPa
